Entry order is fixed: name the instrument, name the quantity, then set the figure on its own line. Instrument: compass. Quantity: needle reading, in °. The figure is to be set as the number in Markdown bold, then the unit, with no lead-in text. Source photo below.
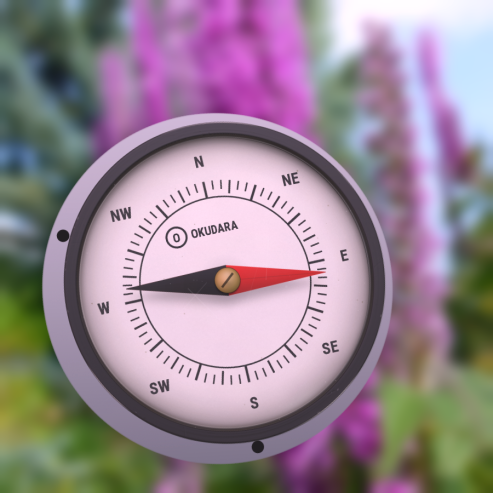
**97.5** °
